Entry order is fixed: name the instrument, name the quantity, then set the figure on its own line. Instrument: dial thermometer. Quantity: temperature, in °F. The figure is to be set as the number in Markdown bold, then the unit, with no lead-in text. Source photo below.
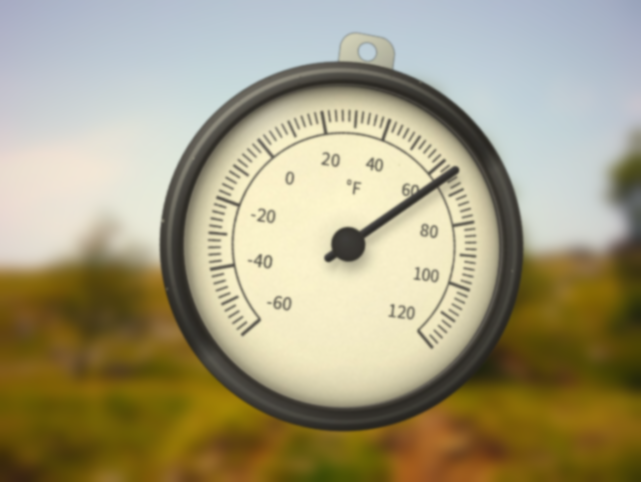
**64** °F
